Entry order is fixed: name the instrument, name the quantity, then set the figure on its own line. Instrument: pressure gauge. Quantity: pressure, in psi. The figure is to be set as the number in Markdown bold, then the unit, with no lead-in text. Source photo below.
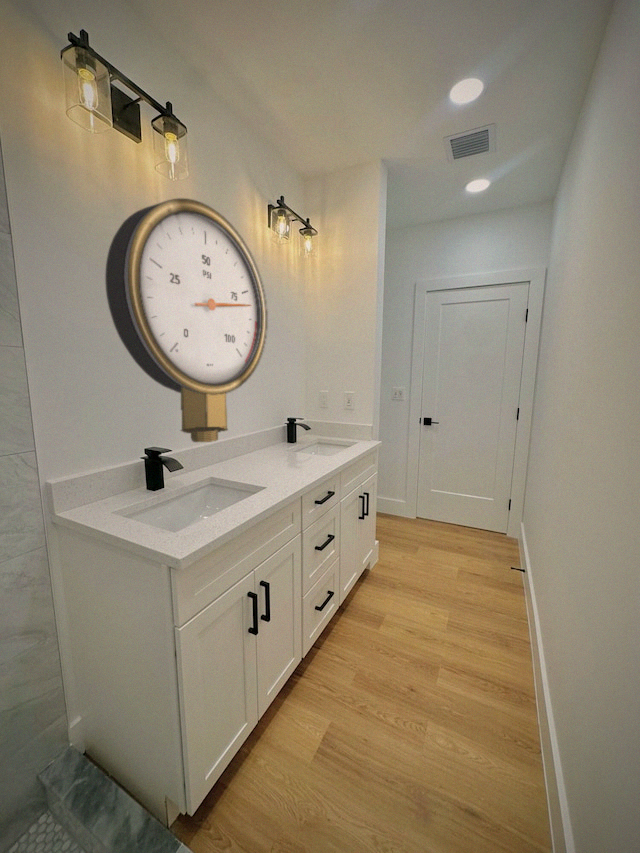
**80** psi
